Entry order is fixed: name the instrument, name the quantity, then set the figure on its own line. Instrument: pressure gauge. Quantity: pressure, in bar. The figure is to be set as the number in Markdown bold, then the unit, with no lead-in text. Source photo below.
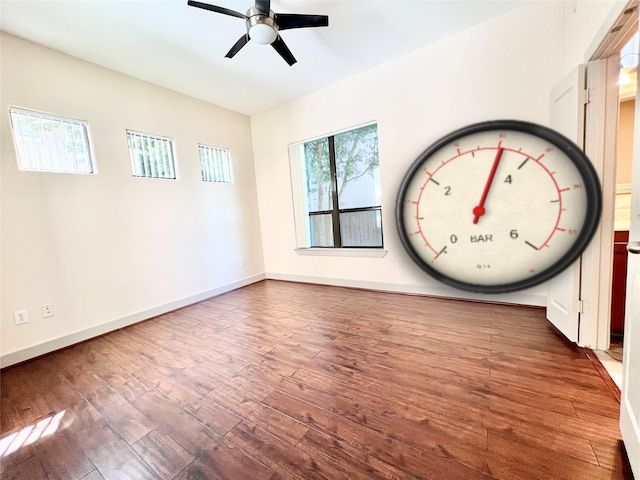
**3.5** bar
